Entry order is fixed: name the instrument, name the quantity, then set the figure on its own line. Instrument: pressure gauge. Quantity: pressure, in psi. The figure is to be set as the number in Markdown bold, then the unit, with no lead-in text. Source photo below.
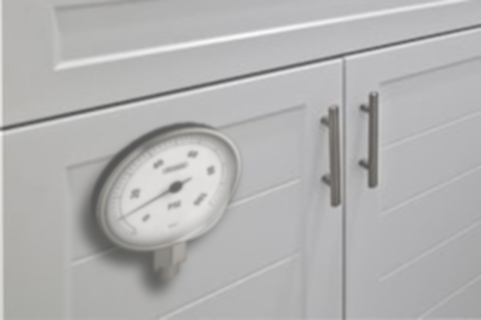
**10** psi
